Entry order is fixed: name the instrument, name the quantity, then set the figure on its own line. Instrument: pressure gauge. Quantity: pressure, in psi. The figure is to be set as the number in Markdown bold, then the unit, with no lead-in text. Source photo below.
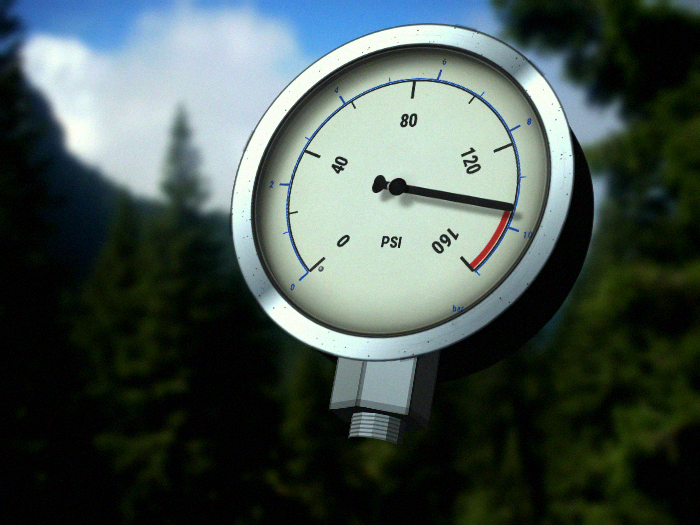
**140** psi
